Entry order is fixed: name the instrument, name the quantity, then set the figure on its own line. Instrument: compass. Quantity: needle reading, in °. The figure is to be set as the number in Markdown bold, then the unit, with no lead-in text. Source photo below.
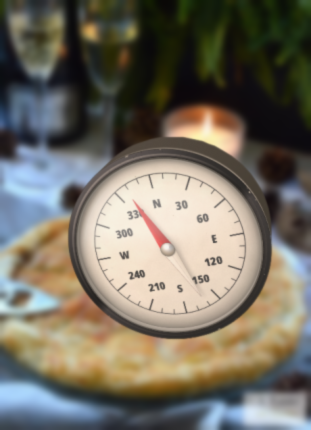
**340** °
